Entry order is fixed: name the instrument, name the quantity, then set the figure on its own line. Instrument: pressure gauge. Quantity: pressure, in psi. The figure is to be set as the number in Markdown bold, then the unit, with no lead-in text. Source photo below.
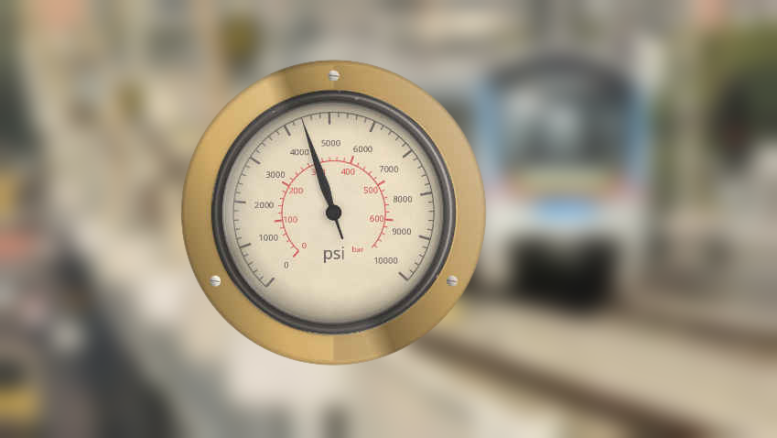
**4400** psi
